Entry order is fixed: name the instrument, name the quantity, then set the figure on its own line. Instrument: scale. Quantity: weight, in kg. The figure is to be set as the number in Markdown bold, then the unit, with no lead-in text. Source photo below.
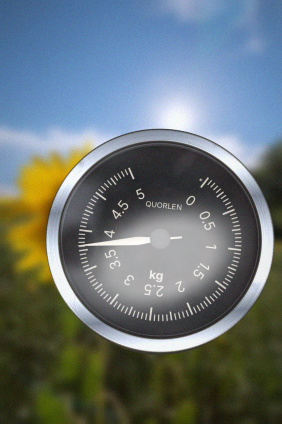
**3.8** kg
